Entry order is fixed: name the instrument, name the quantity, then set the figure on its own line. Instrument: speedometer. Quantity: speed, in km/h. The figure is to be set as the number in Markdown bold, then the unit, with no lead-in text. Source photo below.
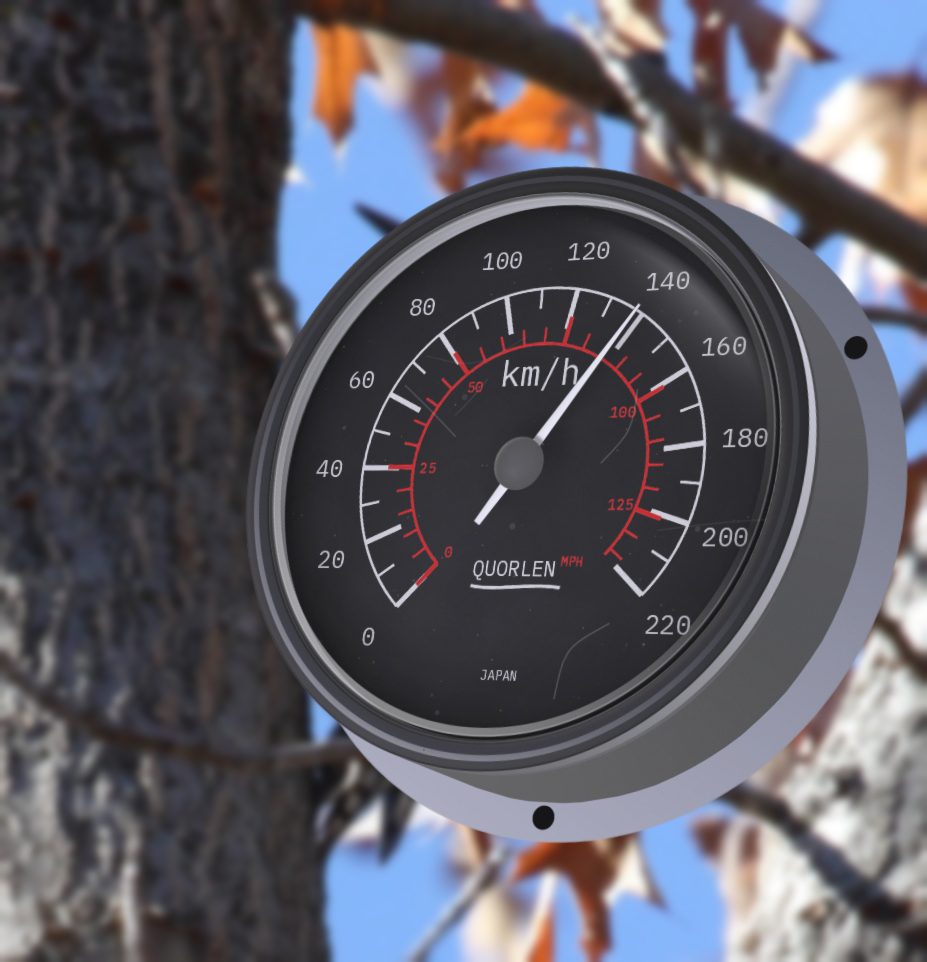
**140** km/h
